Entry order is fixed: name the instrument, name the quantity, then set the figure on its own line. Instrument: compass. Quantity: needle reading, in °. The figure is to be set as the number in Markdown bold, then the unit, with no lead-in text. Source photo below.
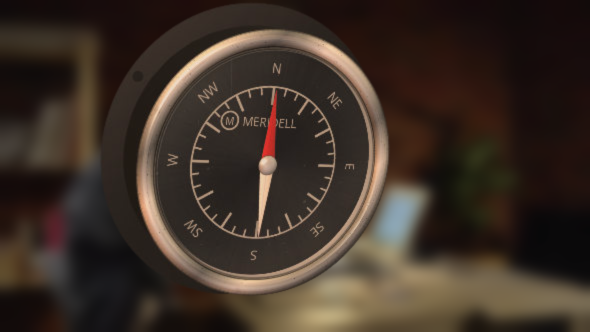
**0** °
